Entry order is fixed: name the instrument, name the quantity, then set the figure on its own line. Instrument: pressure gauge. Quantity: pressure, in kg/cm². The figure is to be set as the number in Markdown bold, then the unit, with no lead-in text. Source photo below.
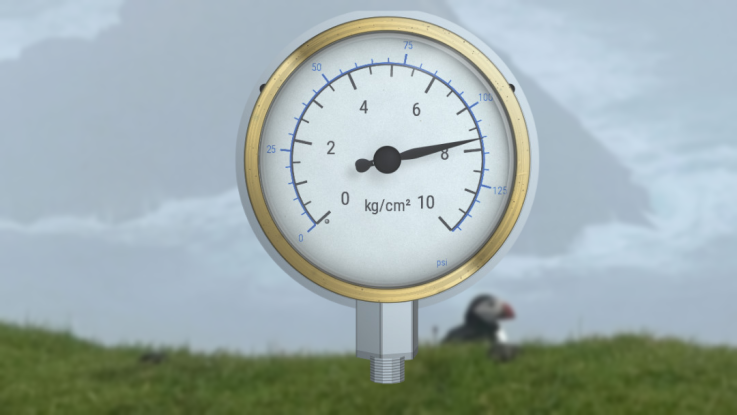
**7.75** kg/cm²
